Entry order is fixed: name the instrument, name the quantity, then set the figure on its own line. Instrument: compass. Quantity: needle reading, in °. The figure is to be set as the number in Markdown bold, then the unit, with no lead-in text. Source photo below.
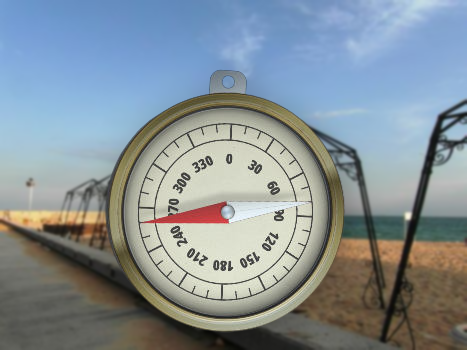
**260** °
